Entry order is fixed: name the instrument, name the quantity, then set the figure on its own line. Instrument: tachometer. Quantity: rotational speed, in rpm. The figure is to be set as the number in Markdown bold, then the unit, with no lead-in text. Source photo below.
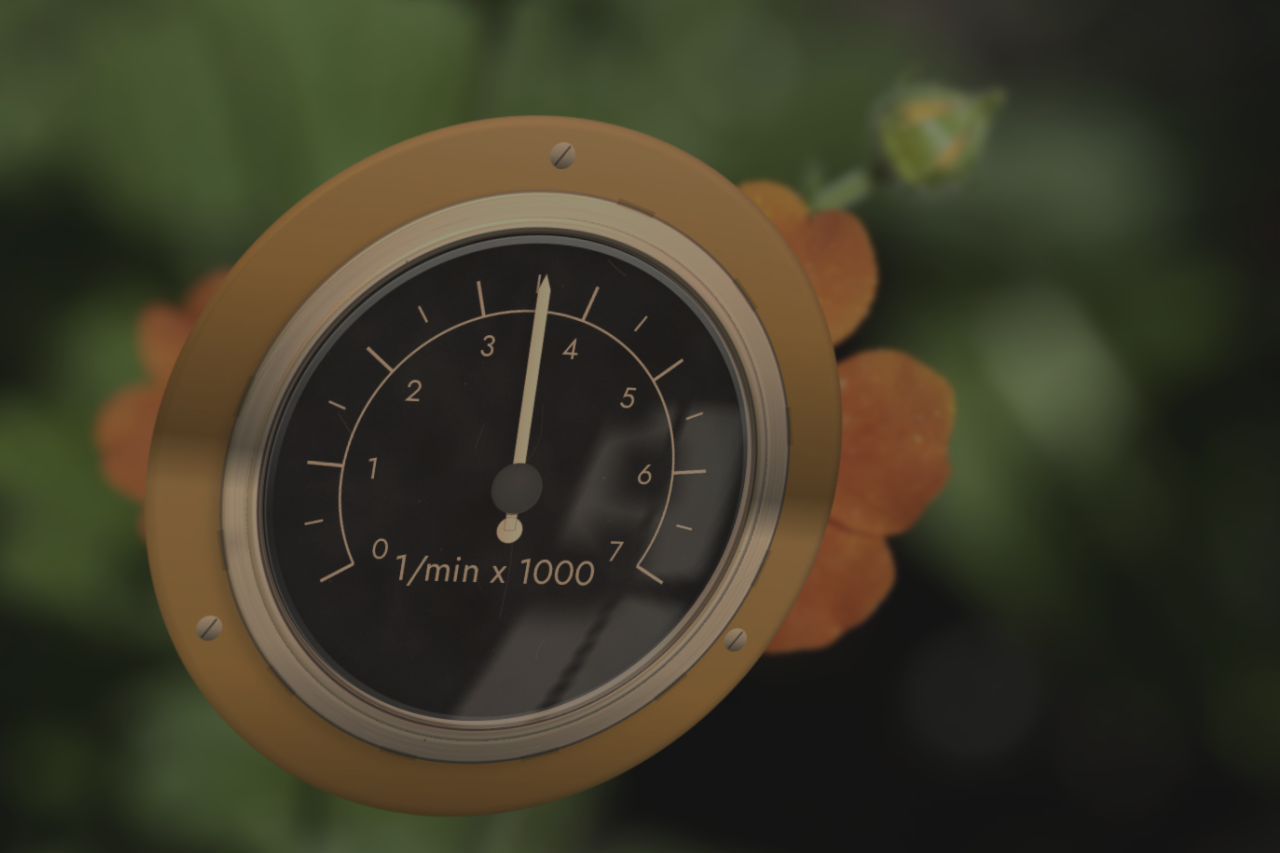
**3500** rpm
